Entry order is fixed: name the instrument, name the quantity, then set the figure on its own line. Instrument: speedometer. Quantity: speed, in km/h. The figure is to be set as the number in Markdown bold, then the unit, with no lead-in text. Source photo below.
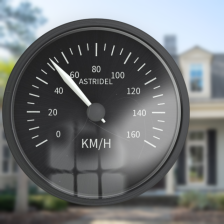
**52.5** km/h
